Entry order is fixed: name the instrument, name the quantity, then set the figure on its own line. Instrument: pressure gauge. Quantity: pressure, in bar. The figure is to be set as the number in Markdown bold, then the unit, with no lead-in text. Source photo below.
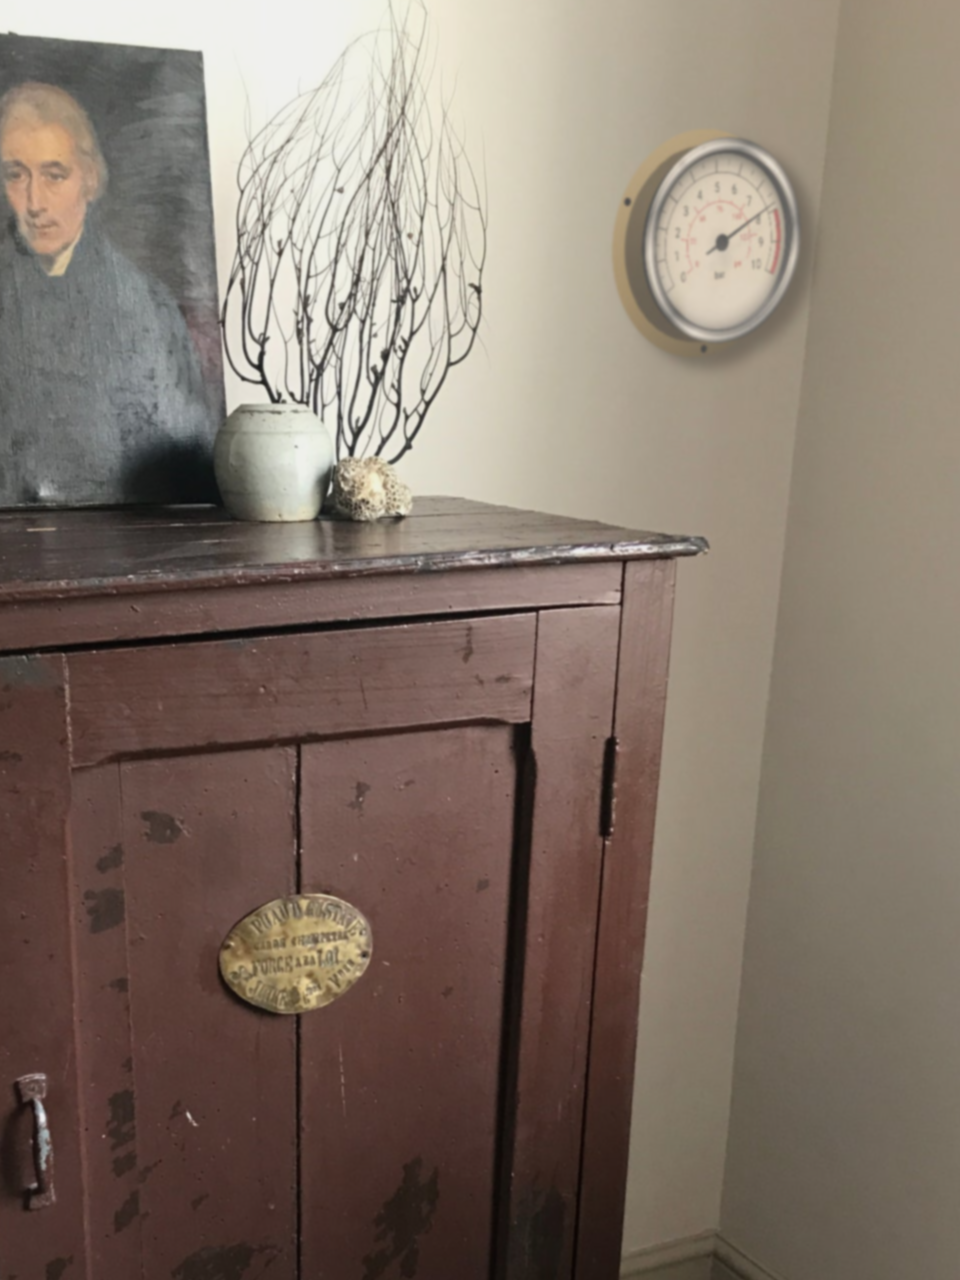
**7.75** bar
